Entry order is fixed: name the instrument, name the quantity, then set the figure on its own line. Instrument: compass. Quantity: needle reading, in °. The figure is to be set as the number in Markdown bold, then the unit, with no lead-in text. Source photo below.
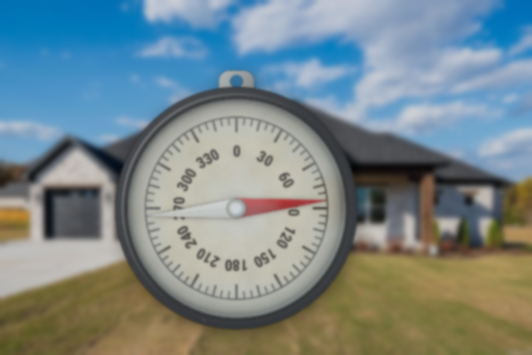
**85** °
